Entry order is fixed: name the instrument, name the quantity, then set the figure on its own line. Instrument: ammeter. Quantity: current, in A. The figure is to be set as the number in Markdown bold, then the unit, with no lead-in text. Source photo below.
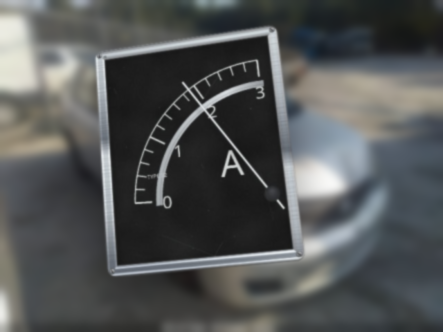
**1.9** A
